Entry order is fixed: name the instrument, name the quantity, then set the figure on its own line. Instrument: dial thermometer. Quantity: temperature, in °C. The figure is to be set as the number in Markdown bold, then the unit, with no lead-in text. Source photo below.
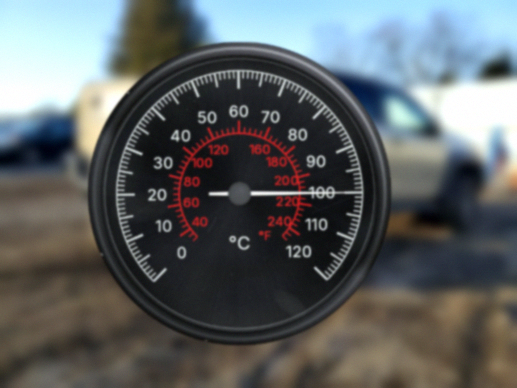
**100** °C
